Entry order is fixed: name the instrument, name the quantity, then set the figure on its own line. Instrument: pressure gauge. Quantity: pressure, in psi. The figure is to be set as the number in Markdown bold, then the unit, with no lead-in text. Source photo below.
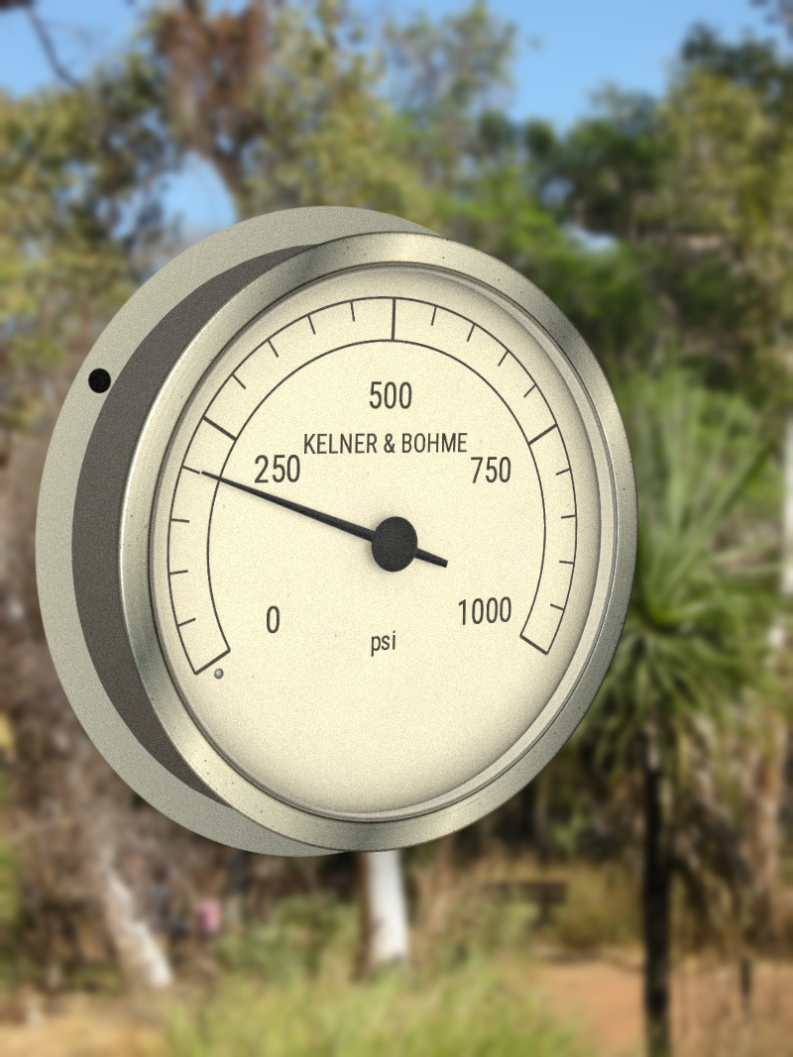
**200** psi
